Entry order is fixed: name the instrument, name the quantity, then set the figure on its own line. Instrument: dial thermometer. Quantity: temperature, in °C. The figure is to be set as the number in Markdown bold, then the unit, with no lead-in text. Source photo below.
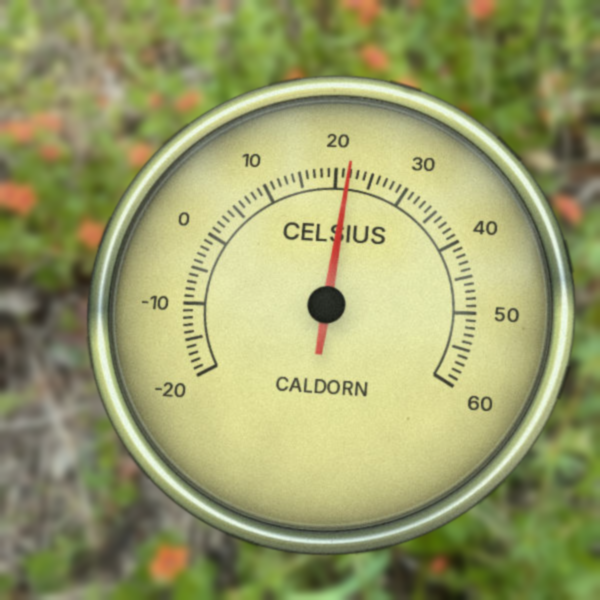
**22** °C
